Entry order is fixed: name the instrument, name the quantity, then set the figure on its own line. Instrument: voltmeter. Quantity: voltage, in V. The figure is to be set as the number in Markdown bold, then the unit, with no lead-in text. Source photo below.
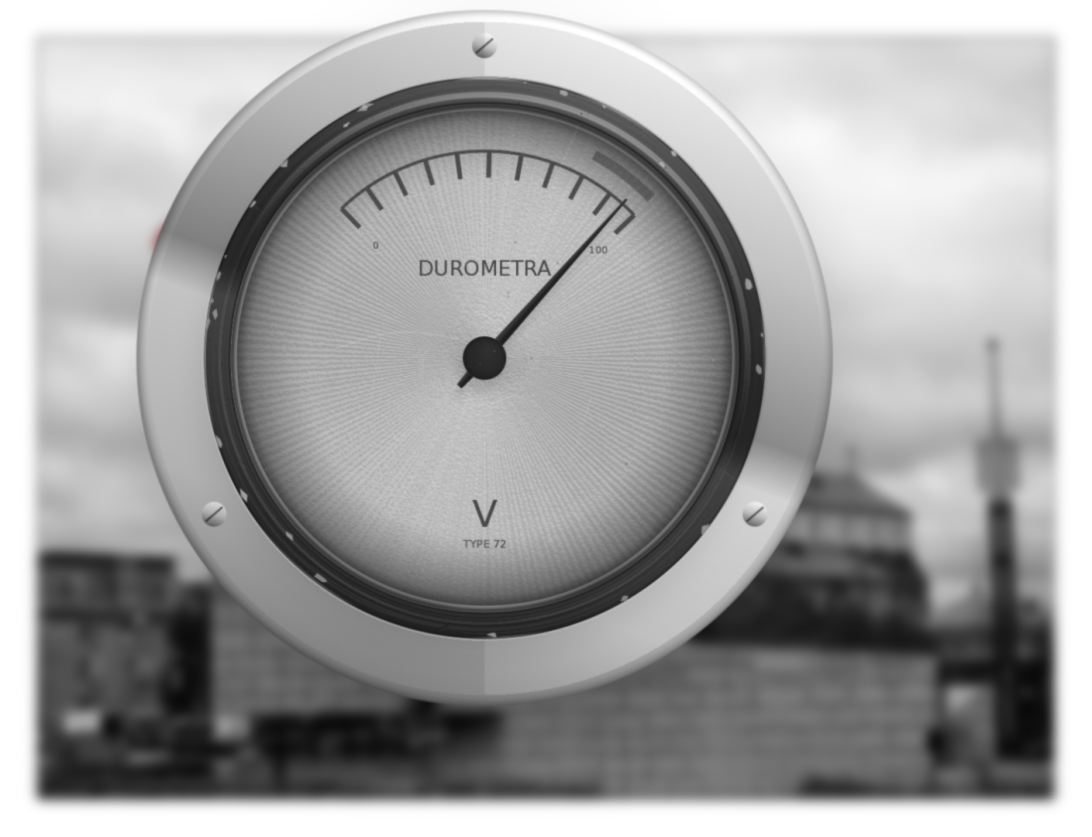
**95** V
